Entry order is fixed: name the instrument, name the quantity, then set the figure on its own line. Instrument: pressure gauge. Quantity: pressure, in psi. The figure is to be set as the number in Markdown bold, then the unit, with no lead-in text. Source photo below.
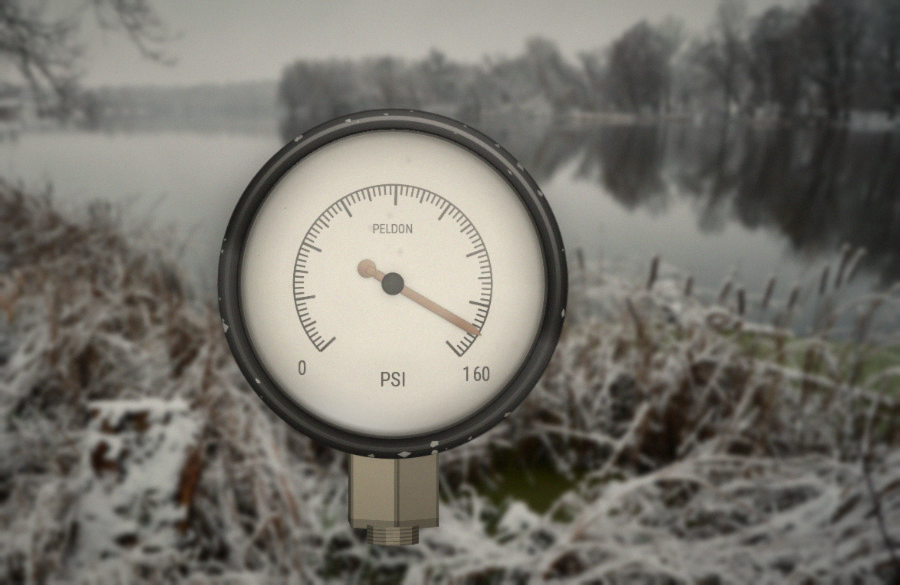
**150** psi
